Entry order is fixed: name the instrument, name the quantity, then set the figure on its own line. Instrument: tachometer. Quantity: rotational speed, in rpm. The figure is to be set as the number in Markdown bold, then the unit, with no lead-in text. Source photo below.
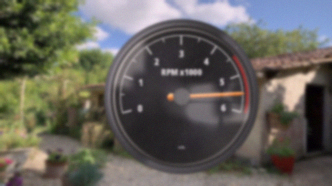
**5500** rpm
